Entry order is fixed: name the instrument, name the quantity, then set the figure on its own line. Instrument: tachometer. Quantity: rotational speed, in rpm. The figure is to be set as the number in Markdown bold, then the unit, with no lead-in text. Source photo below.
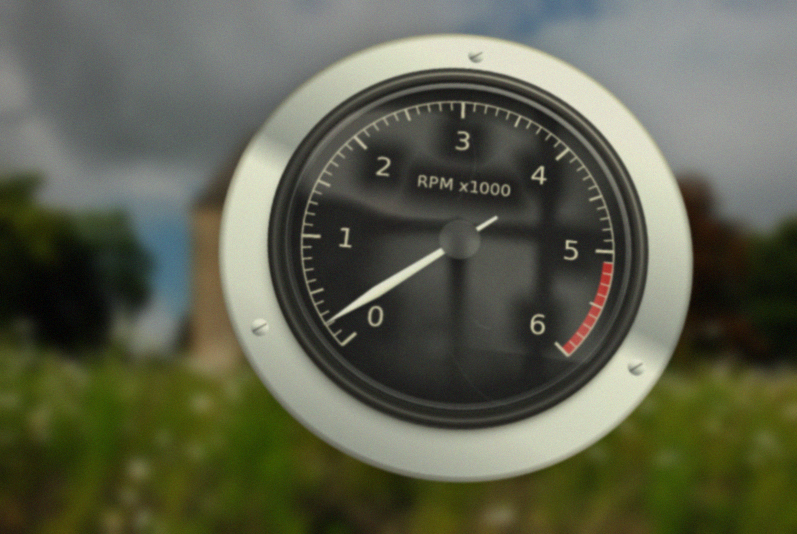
**200** rpm
